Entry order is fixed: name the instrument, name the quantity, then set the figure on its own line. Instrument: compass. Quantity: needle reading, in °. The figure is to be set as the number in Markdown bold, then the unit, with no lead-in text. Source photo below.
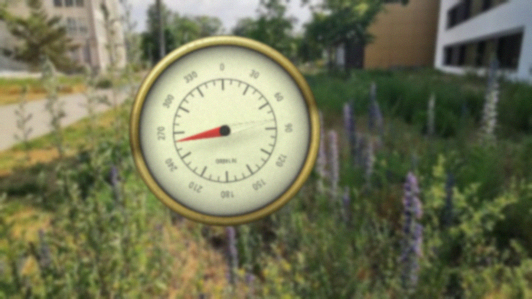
**260** °
